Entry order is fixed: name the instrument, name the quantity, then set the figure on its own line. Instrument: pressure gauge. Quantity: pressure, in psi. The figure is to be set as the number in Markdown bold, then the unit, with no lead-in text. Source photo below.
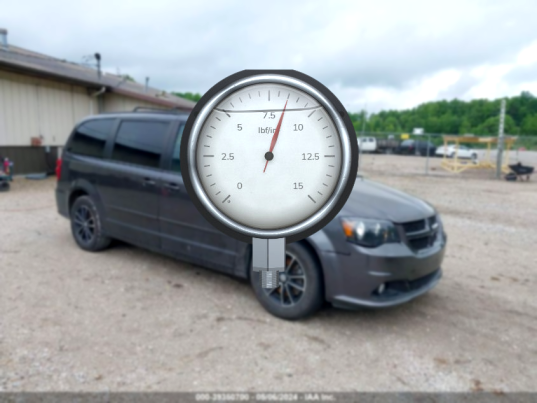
**8.5** psi
